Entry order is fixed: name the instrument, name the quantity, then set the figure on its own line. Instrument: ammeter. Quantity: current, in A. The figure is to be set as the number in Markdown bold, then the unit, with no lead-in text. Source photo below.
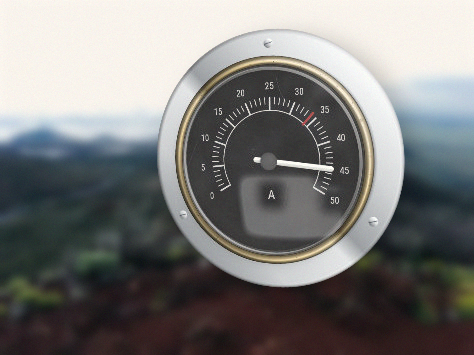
**45** A
